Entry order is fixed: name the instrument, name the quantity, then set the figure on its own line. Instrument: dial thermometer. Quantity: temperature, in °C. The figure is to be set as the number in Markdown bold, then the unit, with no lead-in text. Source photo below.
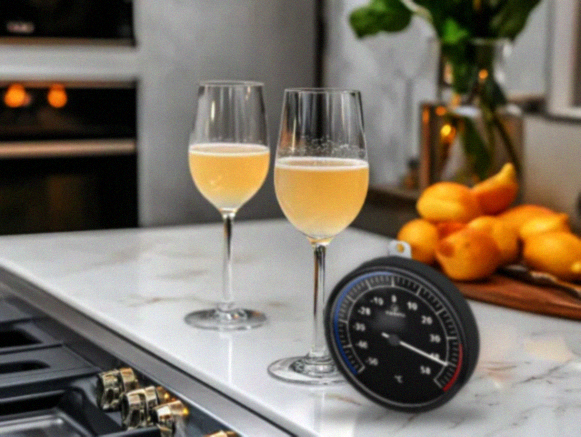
**40** °C
